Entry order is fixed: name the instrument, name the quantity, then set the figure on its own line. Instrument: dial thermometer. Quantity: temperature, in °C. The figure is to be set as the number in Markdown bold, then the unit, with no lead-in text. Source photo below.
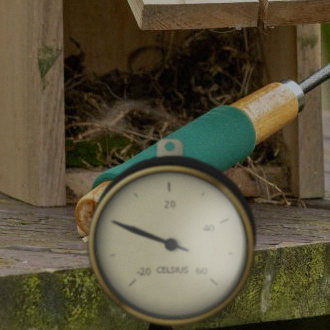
**0** °C
